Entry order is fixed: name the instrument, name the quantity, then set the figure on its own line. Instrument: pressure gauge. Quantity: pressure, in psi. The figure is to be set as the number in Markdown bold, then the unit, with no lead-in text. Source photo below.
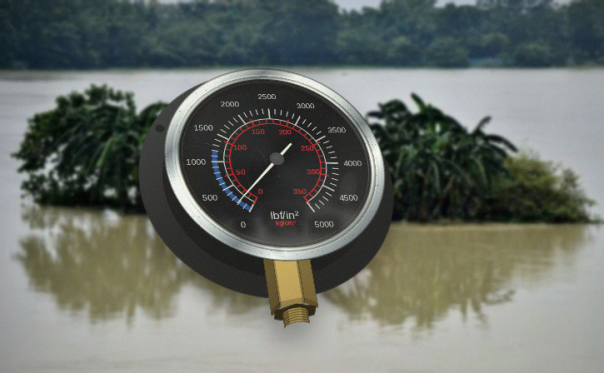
**200** psi
